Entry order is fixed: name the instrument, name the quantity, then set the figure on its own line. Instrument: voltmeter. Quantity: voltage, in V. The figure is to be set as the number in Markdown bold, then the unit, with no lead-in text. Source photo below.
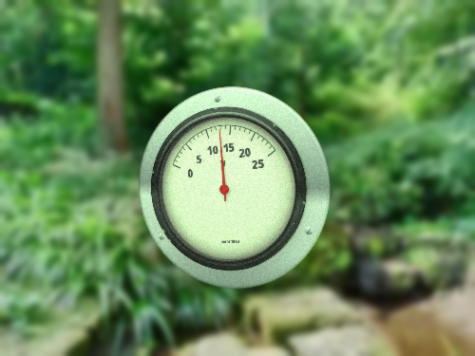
**13** V
